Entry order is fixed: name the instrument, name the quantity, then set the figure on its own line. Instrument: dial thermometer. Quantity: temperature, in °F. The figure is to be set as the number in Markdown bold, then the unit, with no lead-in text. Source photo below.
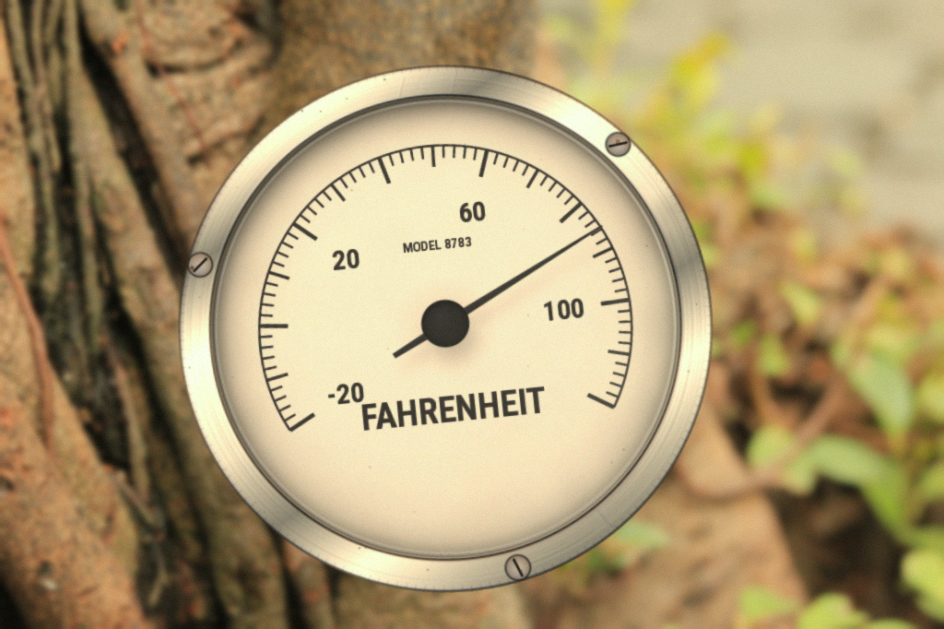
**86** °F
